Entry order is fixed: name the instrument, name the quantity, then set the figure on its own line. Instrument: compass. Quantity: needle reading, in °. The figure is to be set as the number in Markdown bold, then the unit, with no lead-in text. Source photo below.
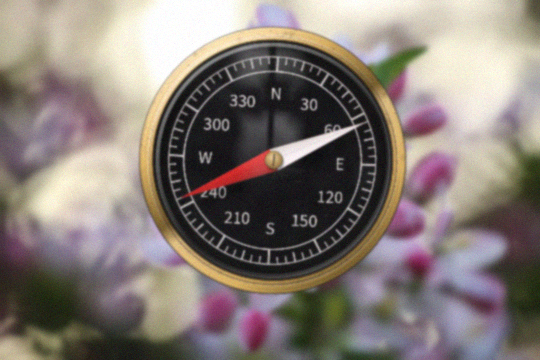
**245** °
